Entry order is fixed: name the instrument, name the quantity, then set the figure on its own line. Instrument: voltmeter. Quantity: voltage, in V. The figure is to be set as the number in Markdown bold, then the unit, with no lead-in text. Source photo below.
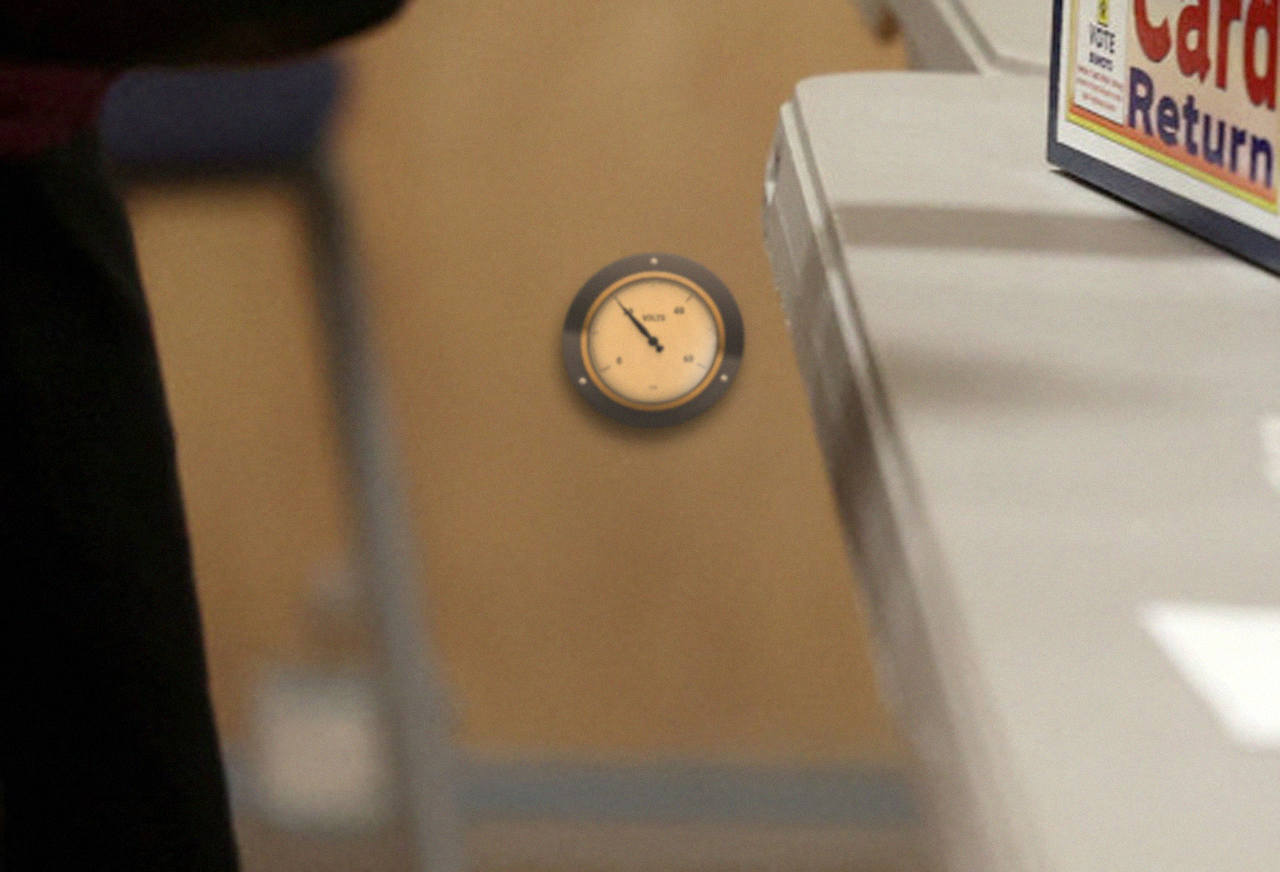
**20** V
